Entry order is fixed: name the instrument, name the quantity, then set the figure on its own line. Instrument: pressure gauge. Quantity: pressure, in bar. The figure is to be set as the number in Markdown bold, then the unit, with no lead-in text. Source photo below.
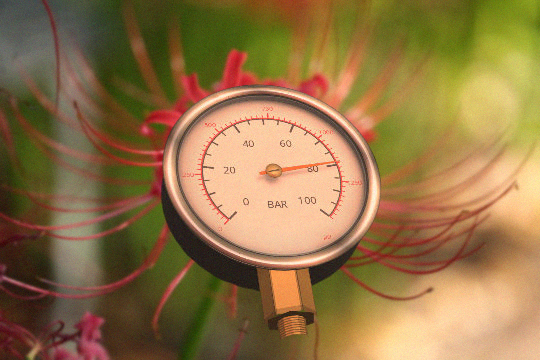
**80** bar
